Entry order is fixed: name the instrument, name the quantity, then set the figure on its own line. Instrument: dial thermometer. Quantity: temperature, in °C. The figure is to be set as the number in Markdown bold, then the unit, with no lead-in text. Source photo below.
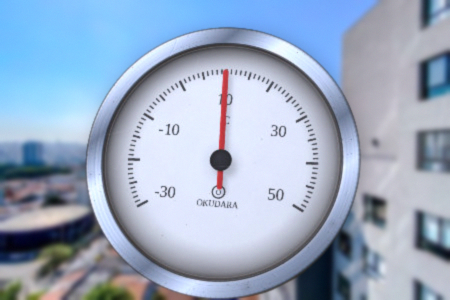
**10** °C
